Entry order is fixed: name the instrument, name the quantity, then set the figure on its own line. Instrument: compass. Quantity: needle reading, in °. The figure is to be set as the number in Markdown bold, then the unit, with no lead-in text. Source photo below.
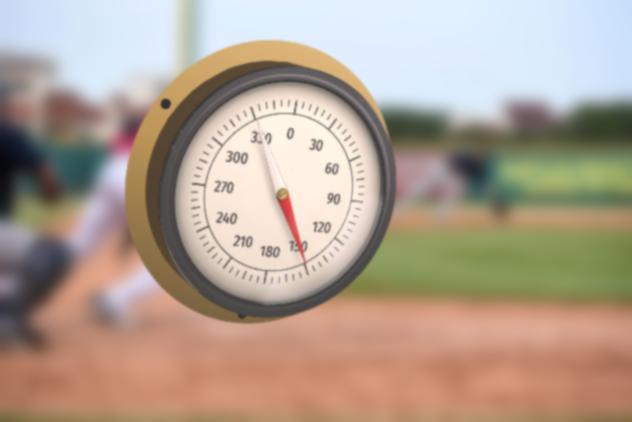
**150** °
